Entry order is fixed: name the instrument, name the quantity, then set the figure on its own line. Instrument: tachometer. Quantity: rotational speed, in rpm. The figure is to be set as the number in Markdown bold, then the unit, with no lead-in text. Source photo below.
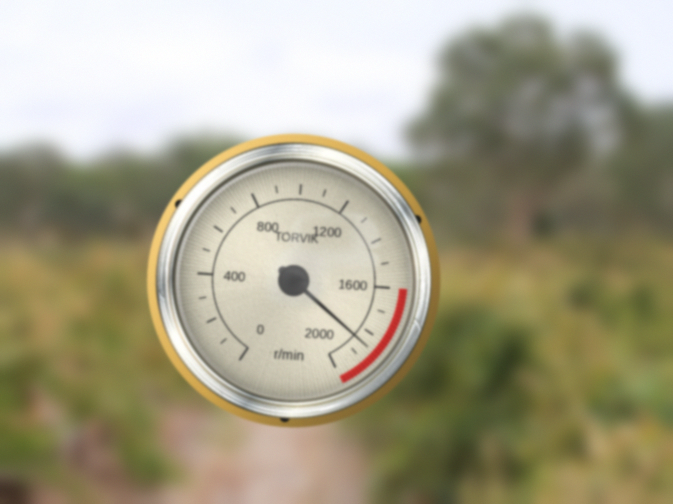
**1850** rpm
